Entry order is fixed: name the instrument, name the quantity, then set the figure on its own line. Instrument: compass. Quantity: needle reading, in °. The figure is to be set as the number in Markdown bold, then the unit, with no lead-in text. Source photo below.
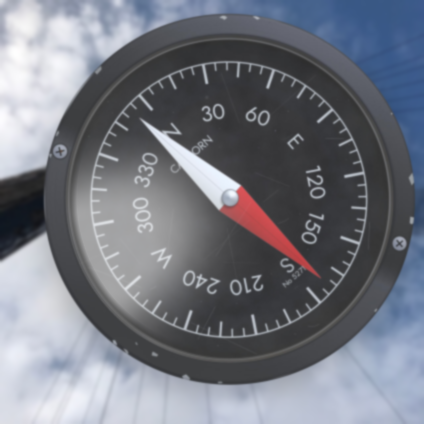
**172.5** °
